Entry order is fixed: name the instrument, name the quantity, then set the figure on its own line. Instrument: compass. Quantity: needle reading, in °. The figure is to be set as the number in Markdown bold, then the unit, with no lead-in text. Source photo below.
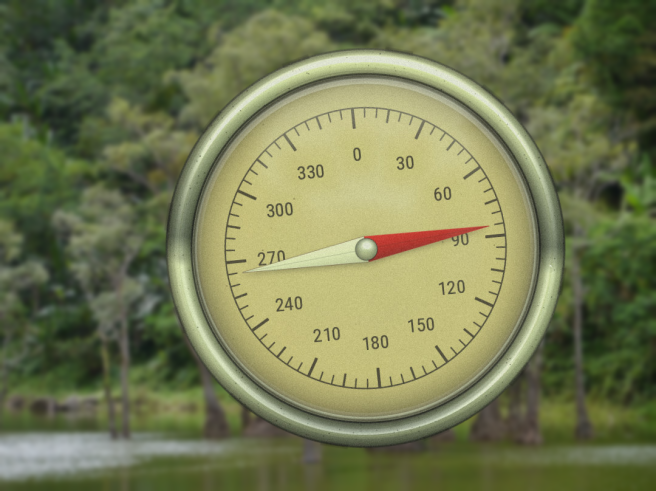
**85** °
